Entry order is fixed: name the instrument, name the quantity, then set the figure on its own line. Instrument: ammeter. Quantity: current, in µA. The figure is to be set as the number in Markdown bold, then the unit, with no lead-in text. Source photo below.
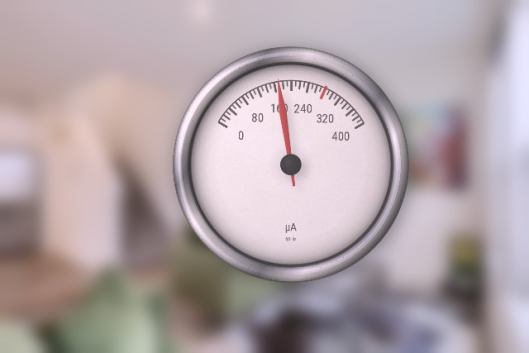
**170** µA
